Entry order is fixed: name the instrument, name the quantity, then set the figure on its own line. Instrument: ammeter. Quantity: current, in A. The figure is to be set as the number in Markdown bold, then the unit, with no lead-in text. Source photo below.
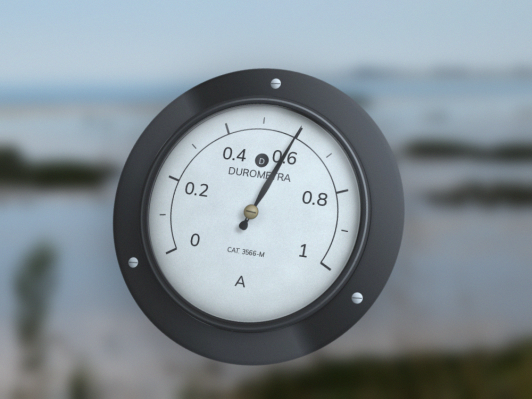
**0.6** A
